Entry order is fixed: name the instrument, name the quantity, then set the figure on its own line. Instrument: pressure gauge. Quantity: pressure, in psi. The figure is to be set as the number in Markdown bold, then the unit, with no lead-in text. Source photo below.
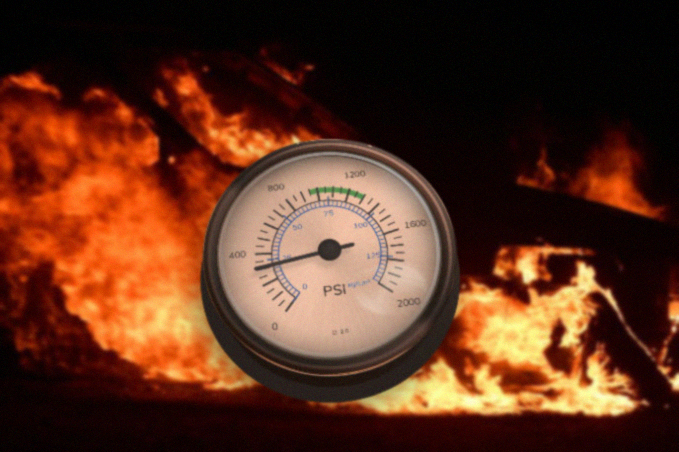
**300** psi
